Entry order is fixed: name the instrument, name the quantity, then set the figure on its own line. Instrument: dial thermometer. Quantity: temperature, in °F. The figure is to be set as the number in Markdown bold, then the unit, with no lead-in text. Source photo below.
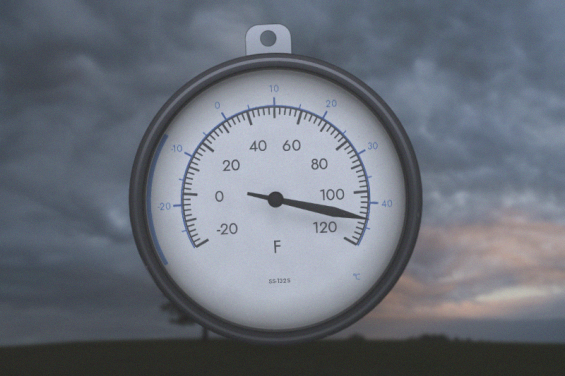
**110** °F
